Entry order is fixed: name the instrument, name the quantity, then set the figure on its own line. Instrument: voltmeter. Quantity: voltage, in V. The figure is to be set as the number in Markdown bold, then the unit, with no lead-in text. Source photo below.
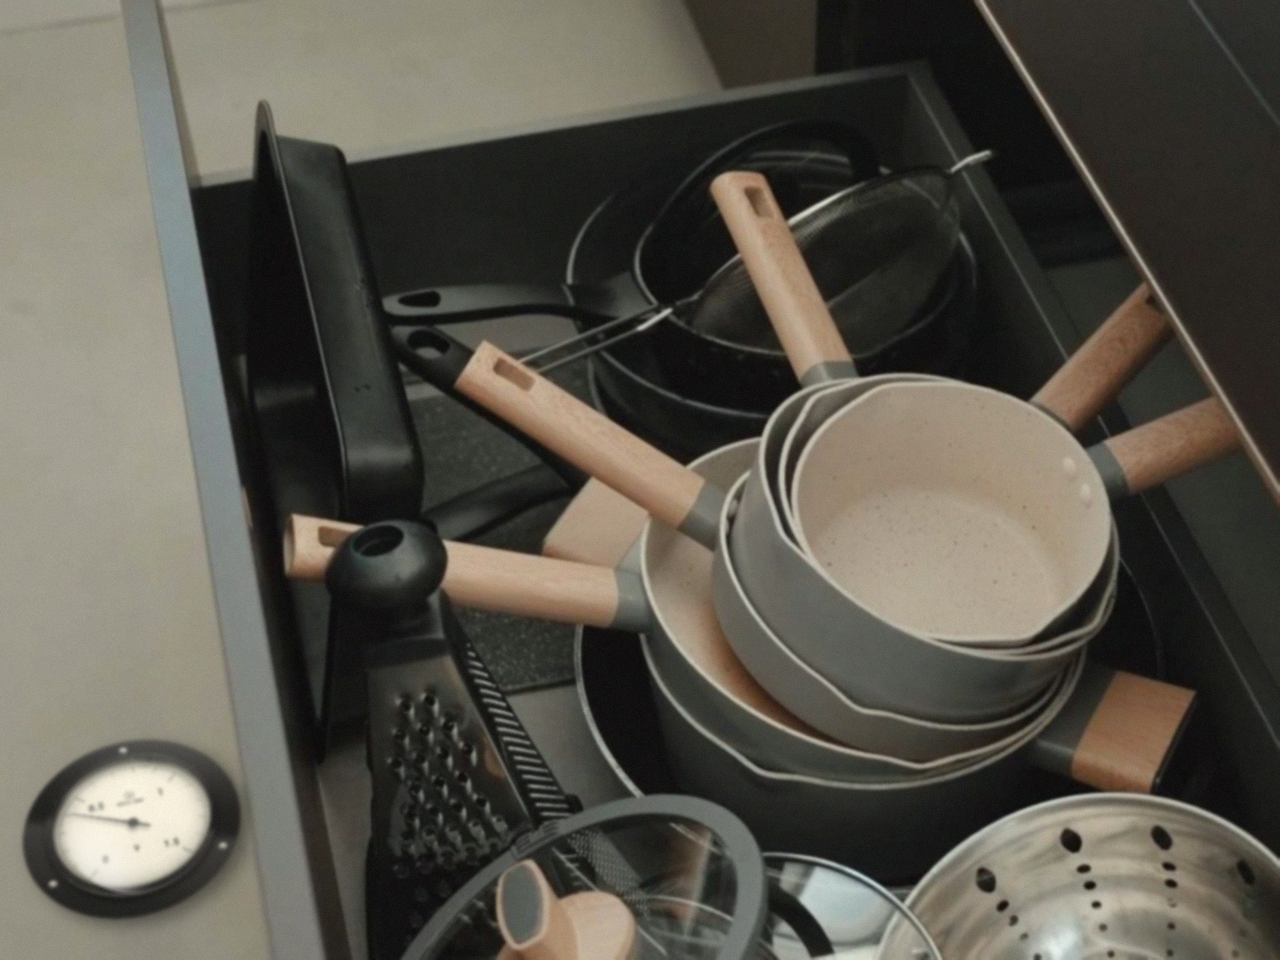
**0.4** V
